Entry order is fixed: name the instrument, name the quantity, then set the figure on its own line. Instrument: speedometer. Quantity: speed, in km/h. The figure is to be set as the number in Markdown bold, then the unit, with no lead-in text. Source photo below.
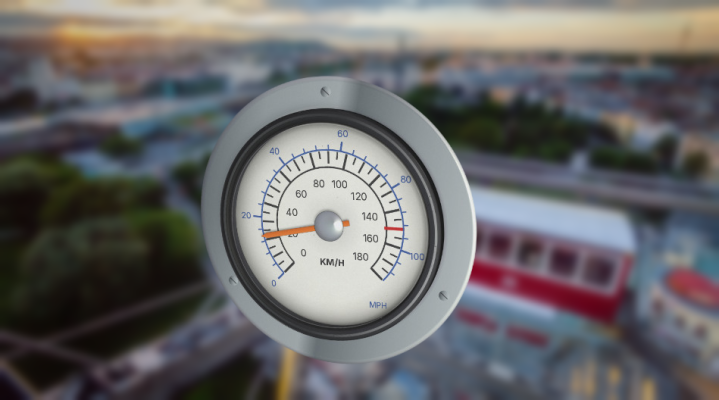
**22.5** km/h
